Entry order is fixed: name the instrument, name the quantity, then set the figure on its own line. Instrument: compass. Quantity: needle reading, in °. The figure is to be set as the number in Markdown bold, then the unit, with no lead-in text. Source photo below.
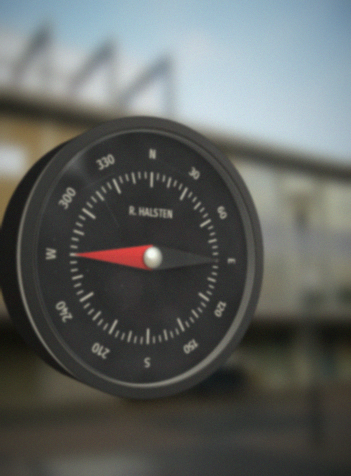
**270** °
